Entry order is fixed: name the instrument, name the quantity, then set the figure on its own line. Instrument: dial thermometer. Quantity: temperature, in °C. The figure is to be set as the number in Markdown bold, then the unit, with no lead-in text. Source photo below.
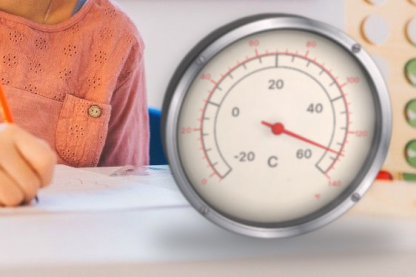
**54** °C
